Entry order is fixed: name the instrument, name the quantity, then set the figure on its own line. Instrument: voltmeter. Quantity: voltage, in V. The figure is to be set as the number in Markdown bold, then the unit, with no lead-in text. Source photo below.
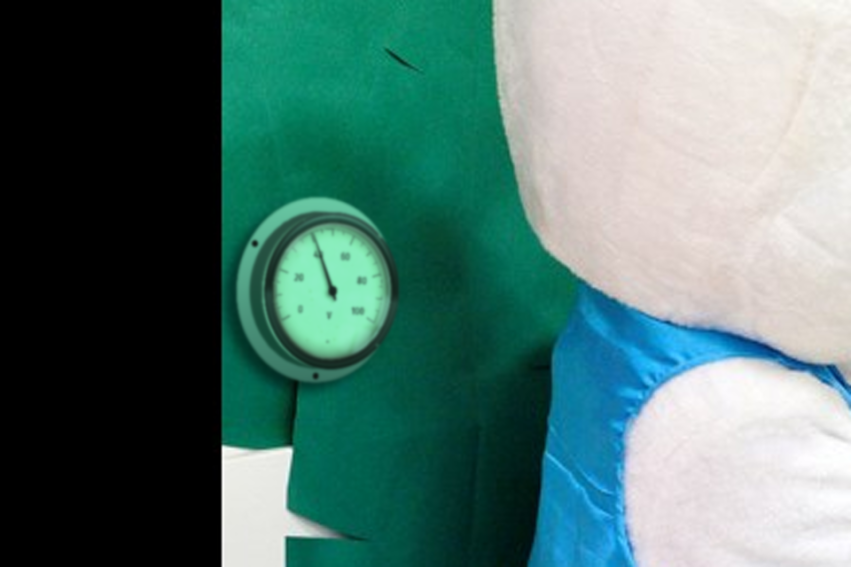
**40** V
